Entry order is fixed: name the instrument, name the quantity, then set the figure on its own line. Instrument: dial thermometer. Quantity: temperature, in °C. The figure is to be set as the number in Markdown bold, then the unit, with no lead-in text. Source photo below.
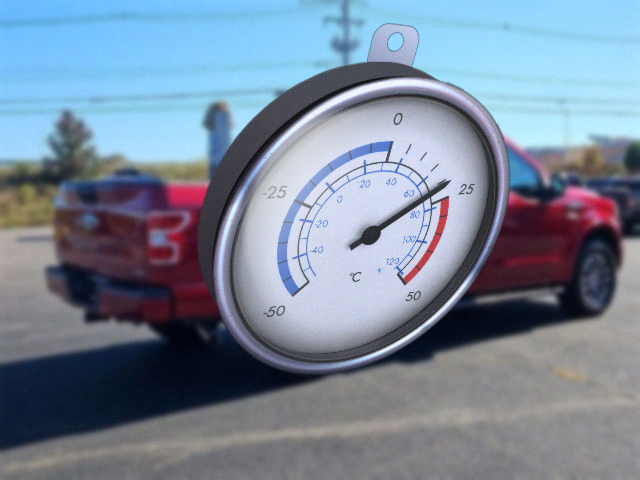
**20** °C
